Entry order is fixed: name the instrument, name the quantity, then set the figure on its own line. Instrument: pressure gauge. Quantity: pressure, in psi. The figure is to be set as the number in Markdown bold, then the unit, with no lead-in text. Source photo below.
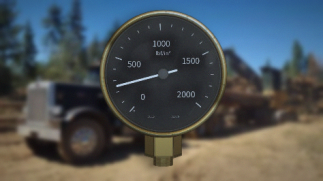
**250** psi
